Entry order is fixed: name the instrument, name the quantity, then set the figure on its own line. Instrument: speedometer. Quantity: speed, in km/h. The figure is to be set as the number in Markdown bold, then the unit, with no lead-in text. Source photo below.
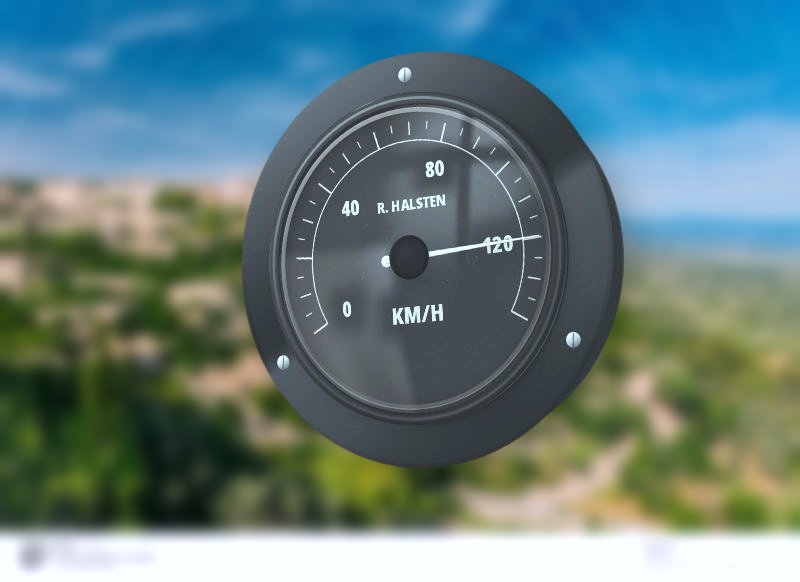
**120** km/h
